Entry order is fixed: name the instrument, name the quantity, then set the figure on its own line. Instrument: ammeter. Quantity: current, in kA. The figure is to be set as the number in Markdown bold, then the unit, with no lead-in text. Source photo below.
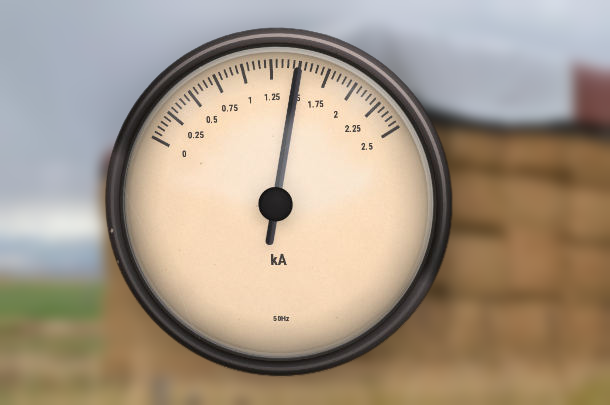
**1.5** kA
